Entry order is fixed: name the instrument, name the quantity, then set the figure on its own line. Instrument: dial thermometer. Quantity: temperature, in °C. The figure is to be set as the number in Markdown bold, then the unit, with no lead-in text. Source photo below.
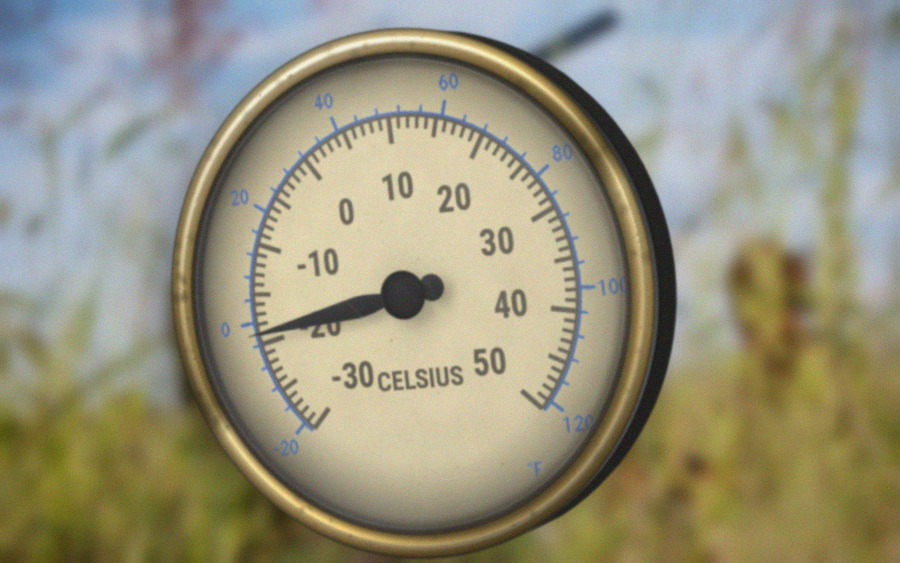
**-19** °C
